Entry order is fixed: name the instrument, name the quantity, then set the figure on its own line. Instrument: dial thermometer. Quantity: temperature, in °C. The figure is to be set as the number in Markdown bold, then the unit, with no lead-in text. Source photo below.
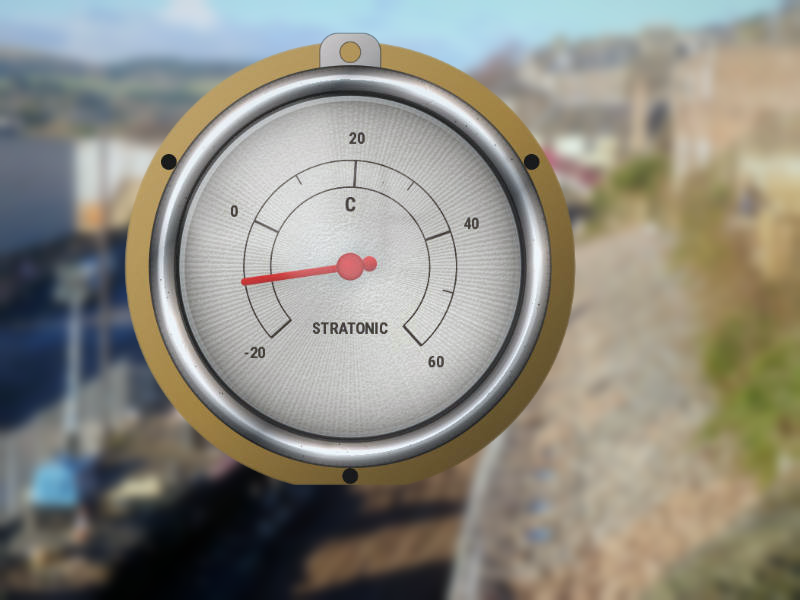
**-10** °C
